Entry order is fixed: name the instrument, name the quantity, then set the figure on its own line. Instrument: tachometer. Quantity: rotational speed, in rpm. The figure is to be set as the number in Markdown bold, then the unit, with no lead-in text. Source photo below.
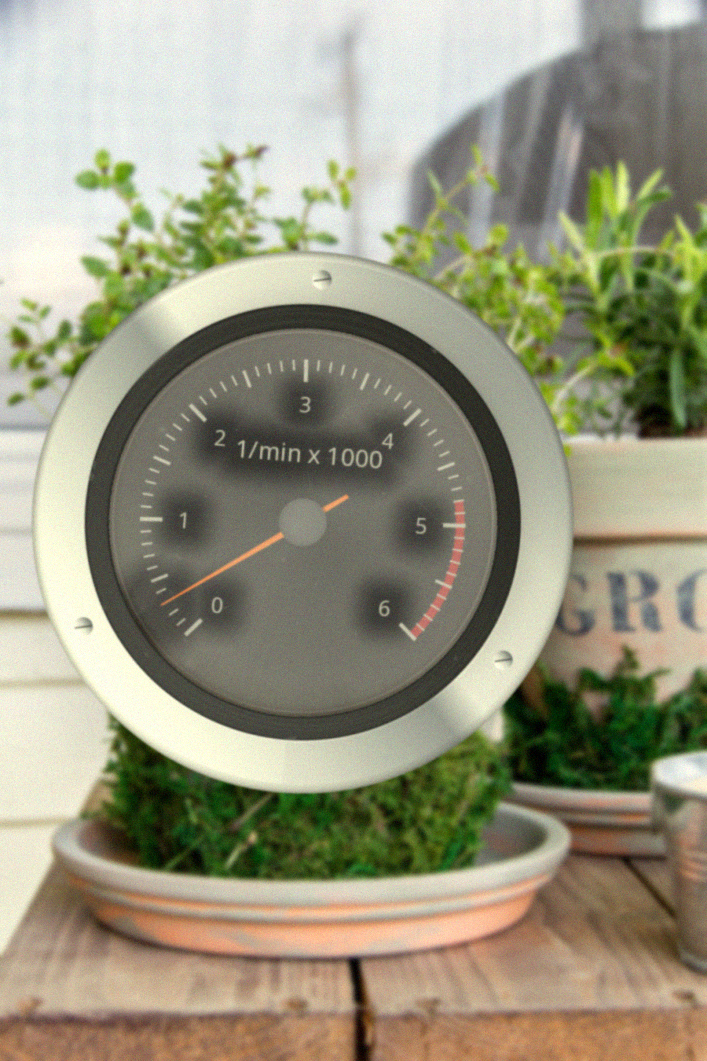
**300** rpm
